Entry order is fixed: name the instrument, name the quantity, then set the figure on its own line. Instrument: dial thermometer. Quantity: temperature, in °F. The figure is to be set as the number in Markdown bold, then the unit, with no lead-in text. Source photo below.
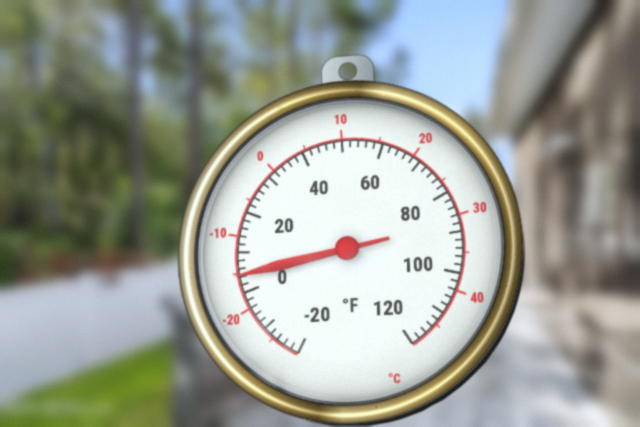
**4** °F
